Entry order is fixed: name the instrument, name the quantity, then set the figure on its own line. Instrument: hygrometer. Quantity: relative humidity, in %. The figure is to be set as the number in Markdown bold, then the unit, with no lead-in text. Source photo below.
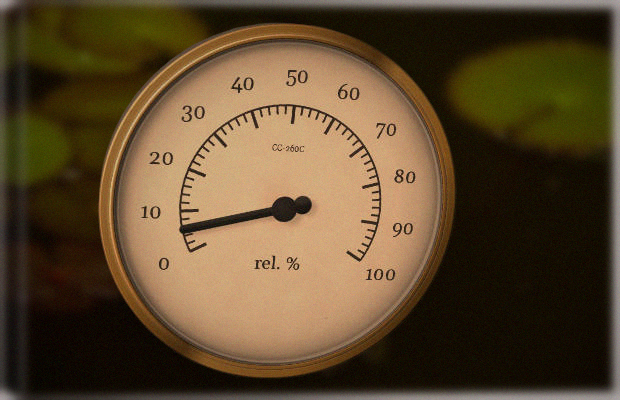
**6** %
